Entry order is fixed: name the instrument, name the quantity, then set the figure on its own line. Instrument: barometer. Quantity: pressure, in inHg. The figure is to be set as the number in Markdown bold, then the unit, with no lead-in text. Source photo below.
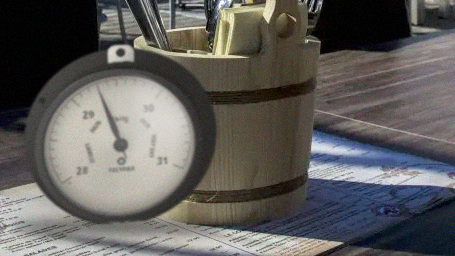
**29.3** inHg
